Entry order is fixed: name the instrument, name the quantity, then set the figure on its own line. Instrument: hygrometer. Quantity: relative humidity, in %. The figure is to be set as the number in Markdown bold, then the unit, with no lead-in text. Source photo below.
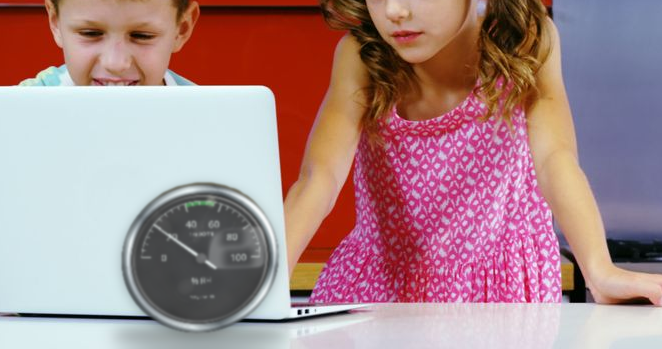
**20** %
